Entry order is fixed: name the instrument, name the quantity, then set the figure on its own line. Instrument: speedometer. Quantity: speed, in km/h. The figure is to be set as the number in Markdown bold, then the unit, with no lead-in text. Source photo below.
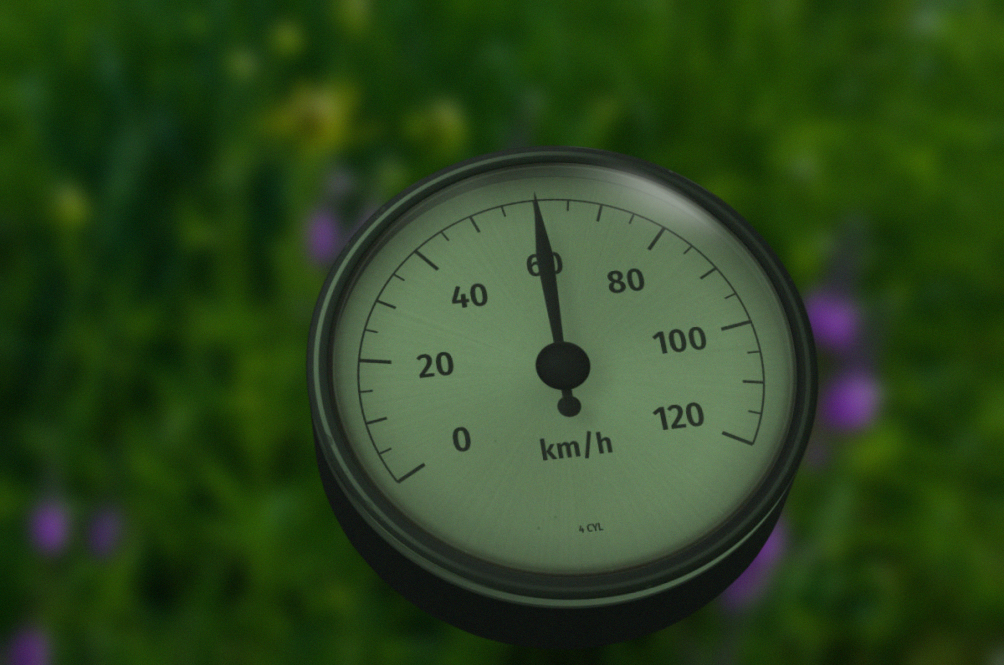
**60** km/h
